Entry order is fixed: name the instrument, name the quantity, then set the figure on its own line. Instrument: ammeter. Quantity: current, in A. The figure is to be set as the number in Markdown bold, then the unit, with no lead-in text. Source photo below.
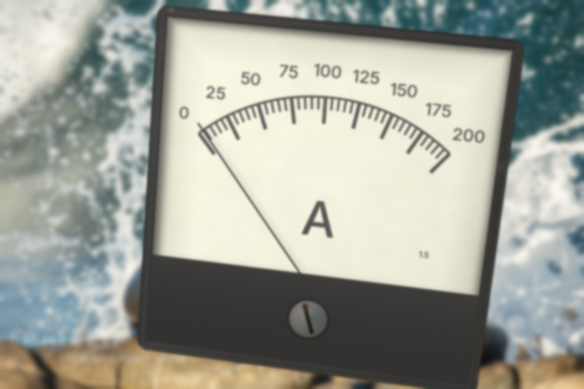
**5** A
